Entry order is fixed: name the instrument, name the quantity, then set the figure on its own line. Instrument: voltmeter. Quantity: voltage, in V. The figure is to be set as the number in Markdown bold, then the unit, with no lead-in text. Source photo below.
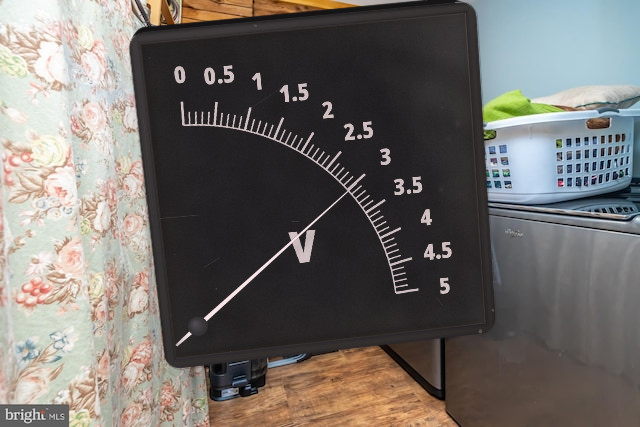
**3** V
